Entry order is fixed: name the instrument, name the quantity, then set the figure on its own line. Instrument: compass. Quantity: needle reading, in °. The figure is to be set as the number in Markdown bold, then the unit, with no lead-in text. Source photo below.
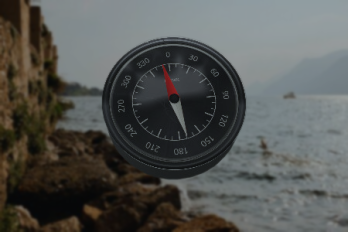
**350** °
